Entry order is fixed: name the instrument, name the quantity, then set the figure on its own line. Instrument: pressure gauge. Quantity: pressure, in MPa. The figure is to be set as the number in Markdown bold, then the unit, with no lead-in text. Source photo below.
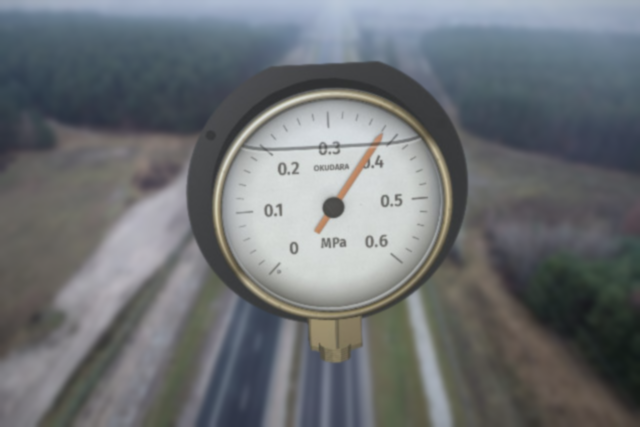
**0.38** MPa
